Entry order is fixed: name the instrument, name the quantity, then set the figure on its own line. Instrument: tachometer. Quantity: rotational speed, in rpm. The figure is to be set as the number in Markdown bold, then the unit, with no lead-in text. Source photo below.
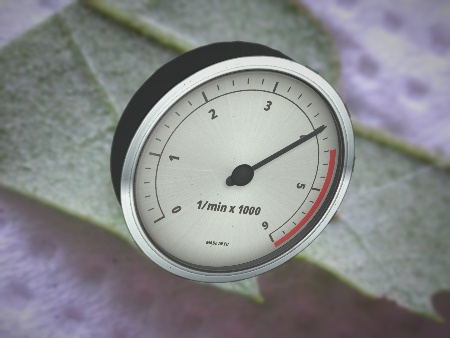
**4000** rpm
